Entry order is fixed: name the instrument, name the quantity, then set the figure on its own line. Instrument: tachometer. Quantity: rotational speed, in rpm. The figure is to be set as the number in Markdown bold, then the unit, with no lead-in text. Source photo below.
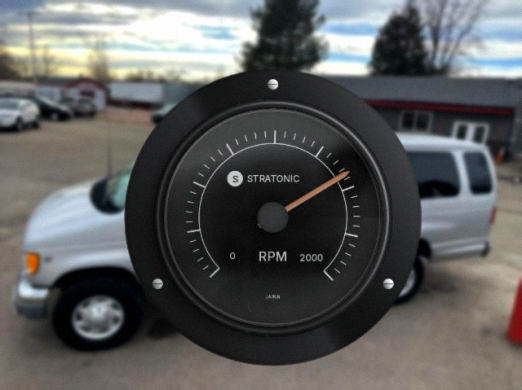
**1425** rpm
